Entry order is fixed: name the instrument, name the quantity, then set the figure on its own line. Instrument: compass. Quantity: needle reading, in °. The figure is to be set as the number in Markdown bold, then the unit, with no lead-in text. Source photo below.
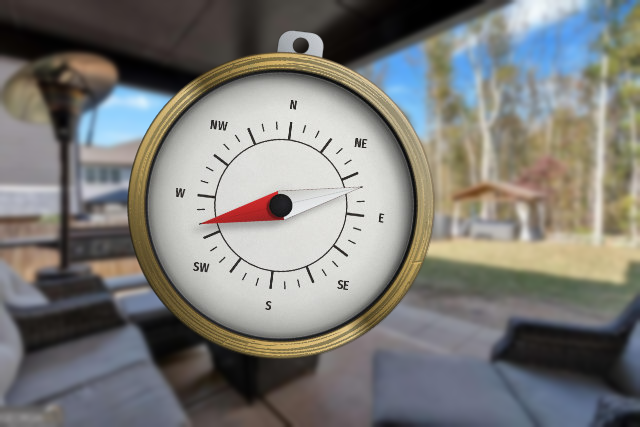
**250** °
